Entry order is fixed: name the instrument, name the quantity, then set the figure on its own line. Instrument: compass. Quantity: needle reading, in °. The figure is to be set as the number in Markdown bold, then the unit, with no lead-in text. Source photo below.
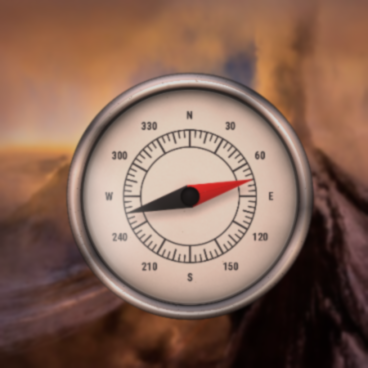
**75** °
